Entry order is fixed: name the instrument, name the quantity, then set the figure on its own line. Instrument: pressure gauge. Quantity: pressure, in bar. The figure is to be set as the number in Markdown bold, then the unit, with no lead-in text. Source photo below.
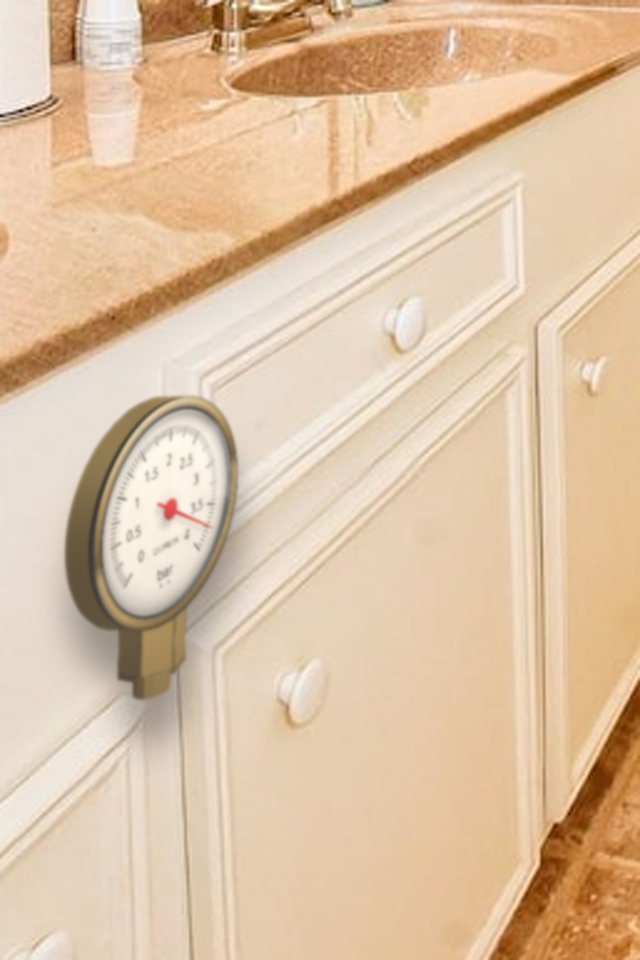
**3.75** bar
